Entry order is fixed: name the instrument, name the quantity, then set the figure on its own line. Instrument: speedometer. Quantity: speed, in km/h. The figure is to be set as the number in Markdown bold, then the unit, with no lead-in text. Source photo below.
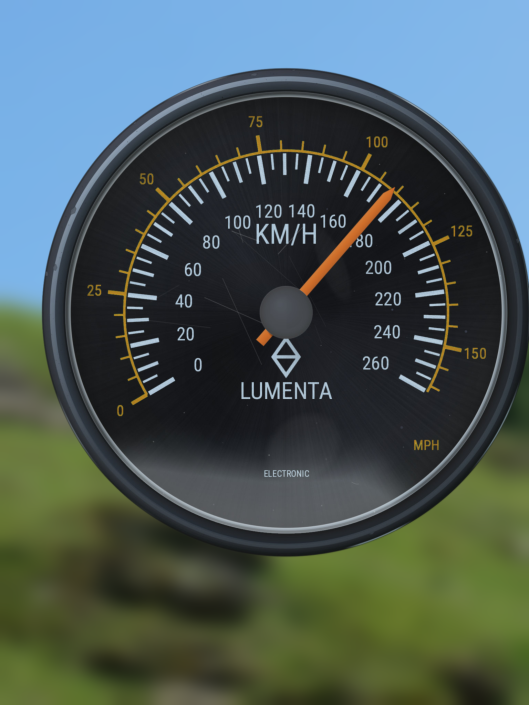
**175** km/h
